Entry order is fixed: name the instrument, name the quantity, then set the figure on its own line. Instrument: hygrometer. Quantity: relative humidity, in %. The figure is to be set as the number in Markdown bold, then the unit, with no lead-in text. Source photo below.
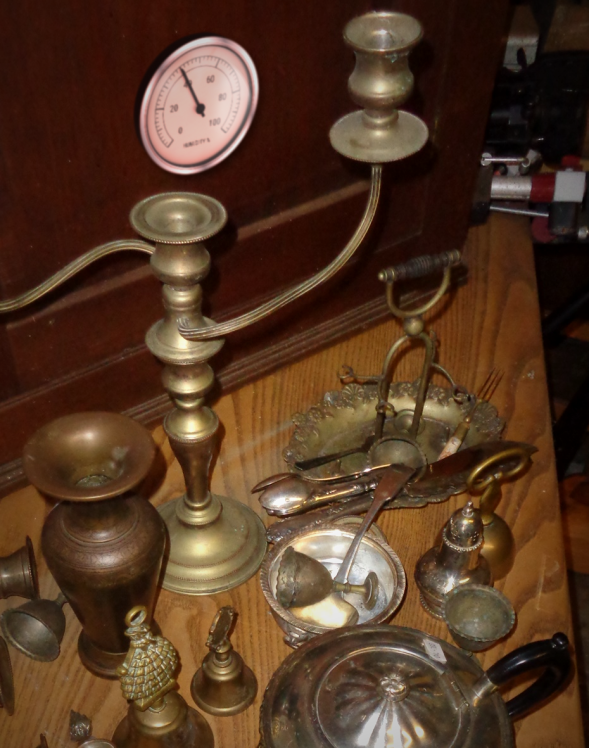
**40** %
